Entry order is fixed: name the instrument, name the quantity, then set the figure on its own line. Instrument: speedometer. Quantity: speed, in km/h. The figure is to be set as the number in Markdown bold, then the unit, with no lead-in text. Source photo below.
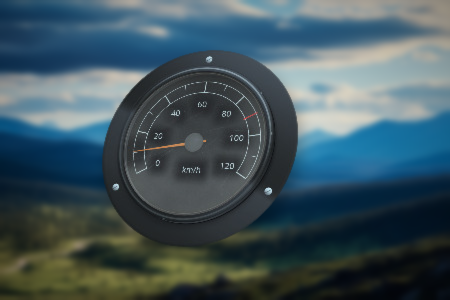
**10** km/h
